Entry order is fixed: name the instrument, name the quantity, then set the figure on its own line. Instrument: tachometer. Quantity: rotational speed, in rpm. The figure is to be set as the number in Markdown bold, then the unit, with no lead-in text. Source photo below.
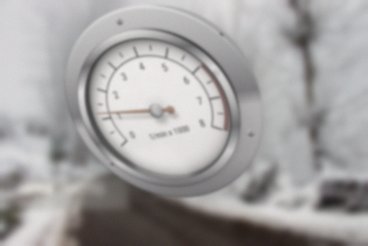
**1250** rpm
